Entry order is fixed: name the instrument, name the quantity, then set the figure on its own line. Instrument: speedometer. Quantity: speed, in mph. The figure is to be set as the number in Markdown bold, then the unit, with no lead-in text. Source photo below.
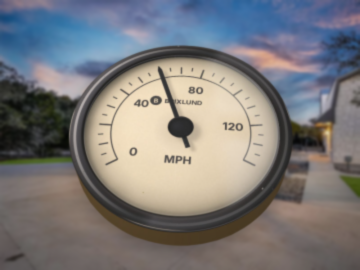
**60** mph
